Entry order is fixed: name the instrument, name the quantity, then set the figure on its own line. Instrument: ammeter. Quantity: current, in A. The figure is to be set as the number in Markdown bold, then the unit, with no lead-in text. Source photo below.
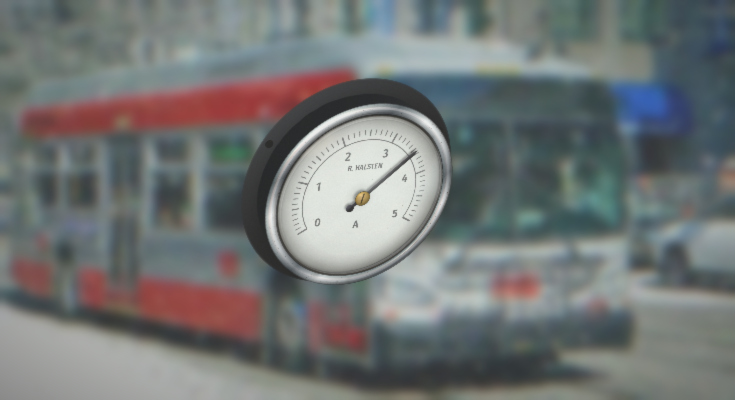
**3.5** A
